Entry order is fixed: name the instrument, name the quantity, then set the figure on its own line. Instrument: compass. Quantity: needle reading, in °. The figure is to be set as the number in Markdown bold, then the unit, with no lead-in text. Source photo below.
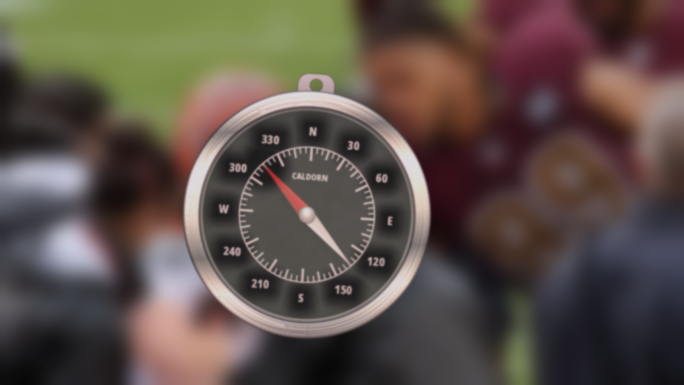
**315** °
